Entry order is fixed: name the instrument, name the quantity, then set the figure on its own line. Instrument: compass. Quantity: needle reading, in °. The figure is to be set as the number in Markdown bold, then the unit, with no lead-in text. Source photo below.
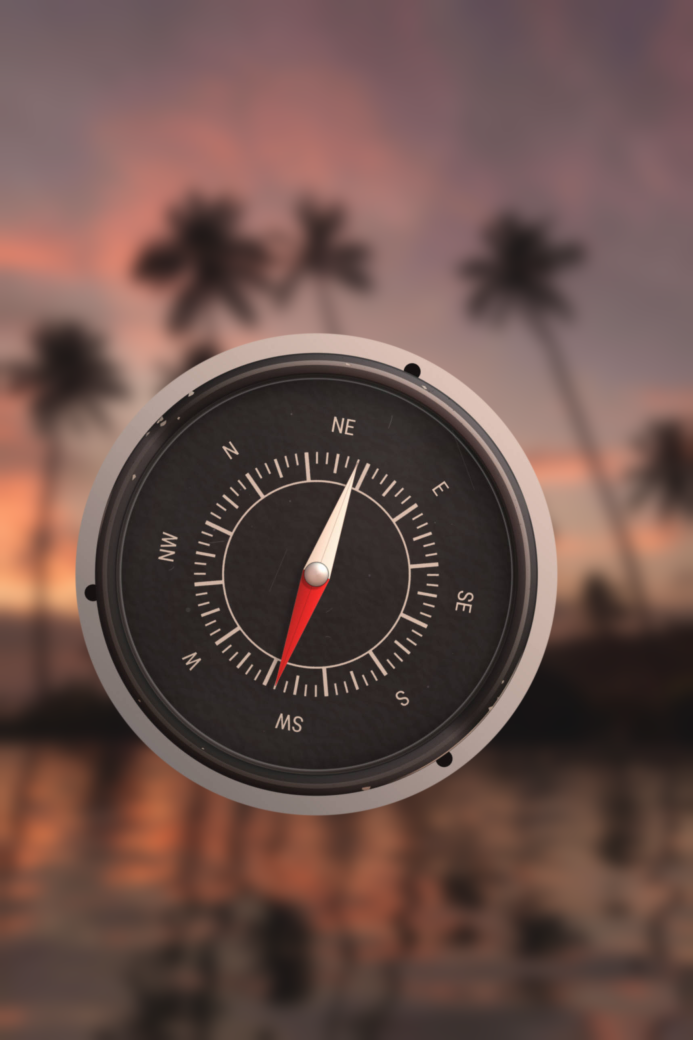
**235** °
